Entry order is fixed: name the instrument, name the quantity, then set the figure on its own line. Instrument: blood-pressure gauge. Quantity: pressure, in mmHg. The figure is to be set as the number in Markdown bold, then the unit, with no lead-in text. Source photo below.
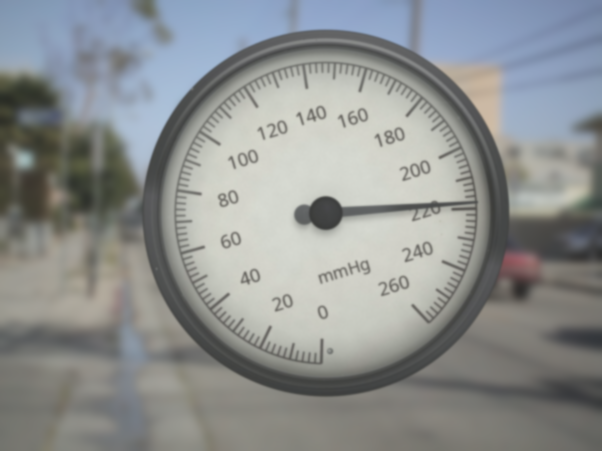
**218** mmHg
